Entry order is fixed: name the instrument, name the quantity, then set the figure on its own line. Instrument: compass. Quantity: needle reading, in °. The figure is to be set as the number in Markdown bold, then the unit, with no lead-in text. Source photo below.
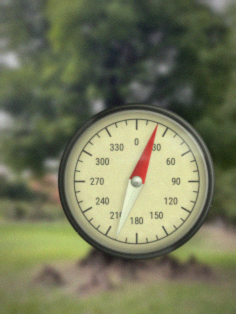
**20** °
